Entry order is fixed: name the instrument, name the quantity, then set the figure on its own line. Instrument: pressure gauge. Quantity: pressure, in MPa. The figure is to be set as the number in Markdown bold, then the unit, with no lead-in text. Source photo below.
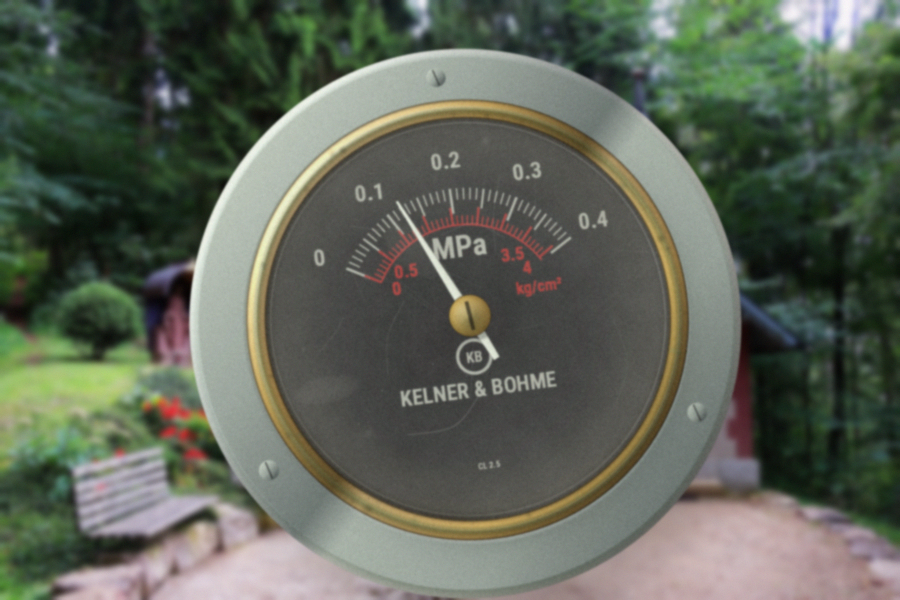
**0.12** MPa
